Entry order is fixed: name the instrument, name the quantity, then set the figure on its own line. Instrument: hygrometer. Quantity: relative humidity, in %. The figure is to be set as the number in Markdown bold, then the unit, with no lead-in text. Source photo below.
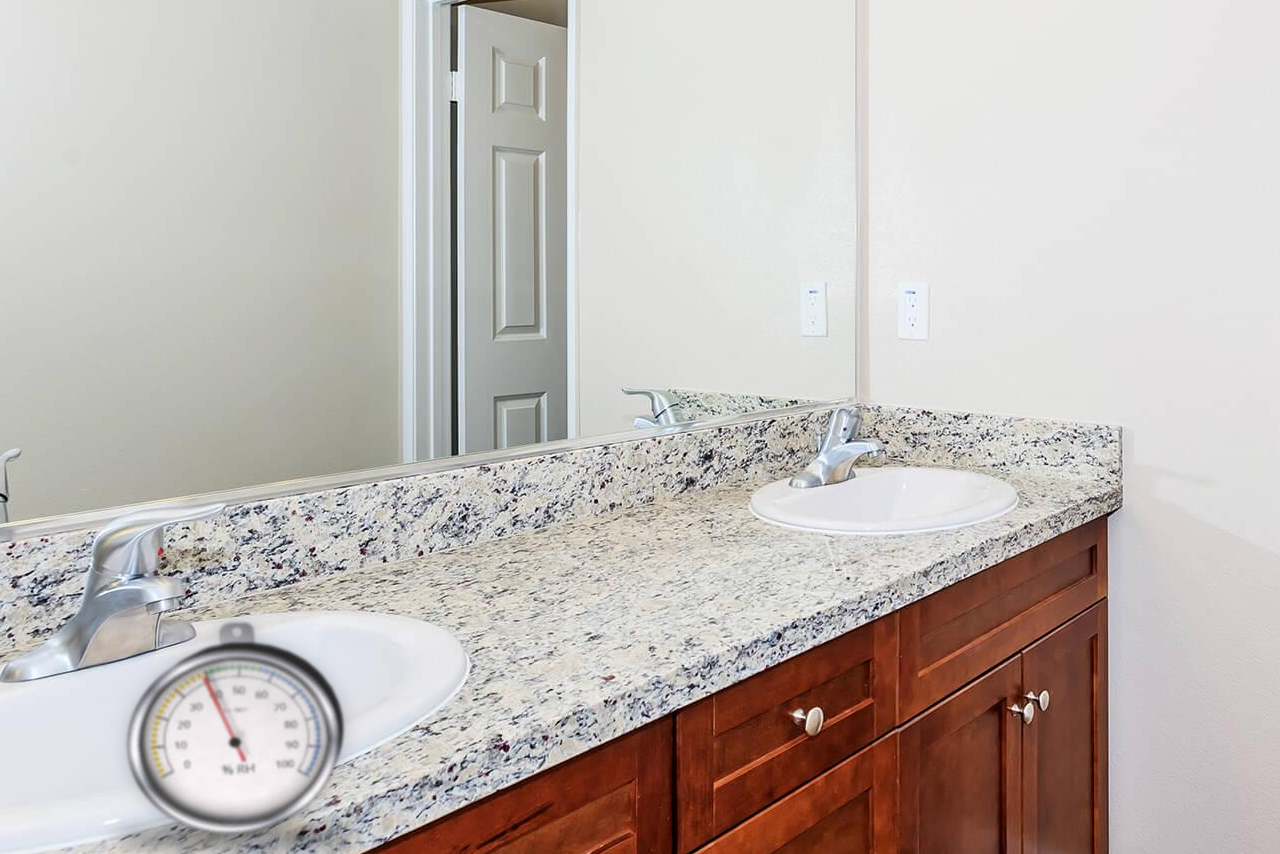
**40** %
